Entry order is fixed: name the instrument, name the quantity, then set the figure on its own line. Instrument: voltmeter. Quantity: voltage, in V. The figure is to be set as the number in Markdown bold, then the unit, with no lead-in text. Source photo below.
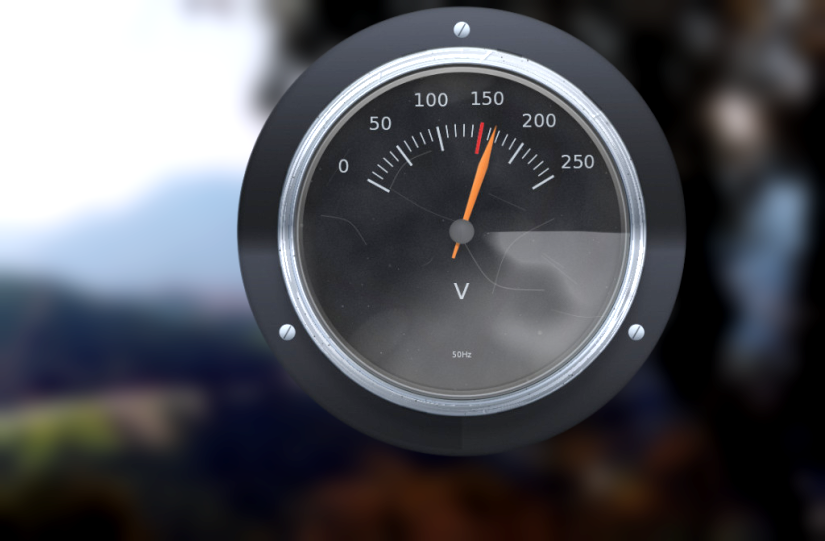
**165** V
